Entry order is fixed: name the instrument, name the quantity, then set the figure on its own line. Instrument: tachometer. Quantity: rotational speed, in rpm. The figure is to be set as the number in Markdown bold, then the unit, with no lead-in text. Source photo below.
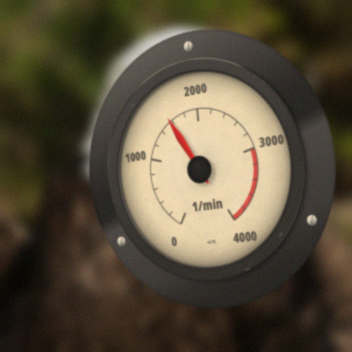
**1600** rpm
